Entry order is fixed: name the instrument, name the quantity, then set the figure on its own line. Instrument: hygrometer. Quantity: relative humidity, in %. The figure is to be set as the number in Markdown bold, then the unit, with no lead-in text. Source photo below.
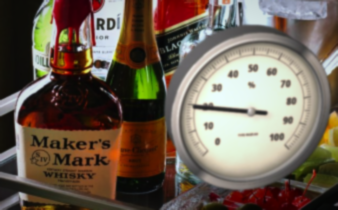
**20** %
